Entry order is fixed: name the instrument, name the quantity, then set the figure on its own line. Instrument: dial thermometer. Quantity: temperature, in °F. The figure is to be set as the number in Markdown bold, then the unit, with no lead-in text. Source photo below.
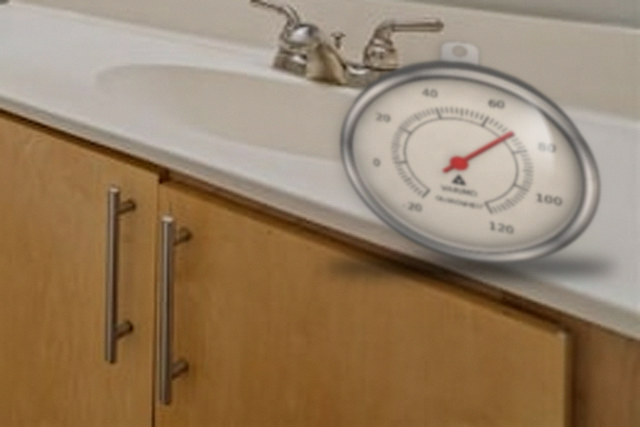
**70** °F
